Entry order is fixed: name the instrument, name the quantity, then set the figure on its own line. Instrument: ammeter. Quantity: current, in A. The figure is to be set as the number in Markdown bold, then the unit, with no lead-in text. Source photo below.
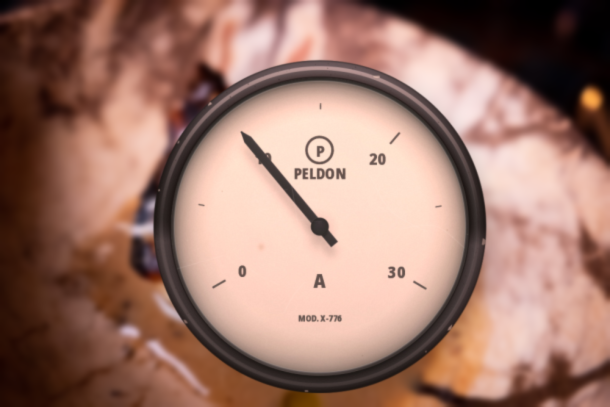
**10** A
